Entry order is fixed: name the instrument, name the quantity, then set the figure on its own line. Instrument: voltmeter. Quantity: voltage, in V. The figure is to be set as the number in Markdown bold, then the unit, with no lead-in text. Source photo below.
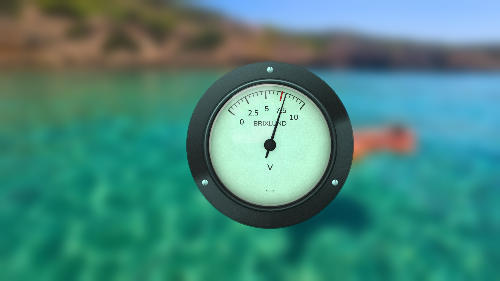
**7.5** V
